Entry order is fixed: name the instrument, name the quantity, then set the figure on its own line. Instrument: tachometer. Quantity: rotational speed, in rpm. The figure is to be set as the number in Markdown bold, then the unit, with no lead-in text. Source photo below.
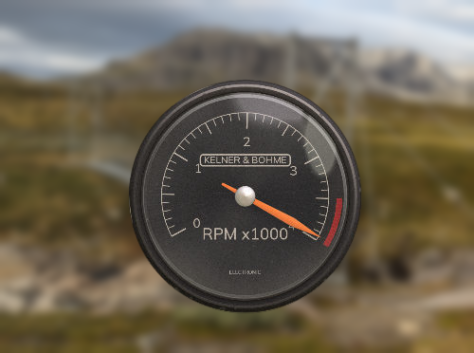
**3950** rpm
